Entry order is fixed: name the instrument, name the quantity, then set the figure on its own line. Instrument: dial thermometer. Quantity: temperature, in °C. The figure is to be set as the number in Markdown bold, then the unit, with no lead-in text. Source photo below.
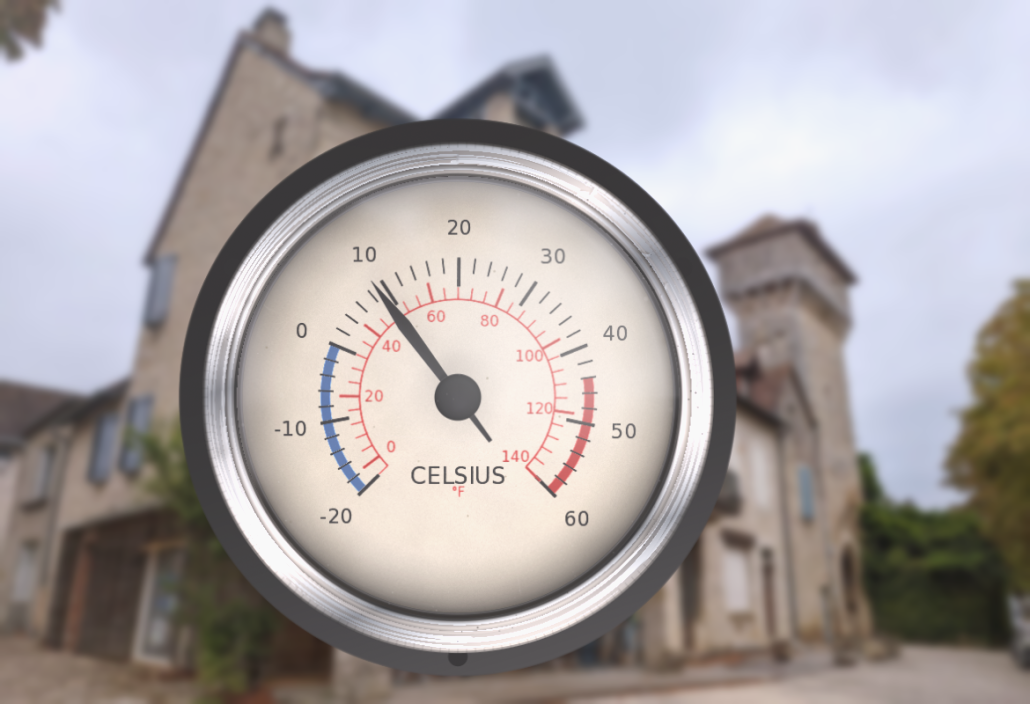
**9** °C
